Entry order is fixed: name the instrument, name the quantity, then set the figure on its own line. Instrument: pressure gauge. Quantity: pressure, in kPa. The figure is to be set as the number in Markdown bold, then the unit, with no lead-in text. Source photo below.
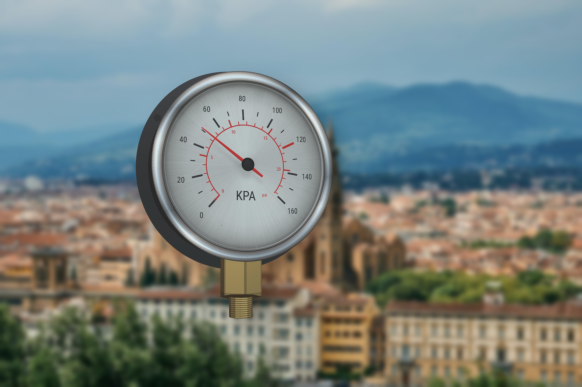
**50** kPa
